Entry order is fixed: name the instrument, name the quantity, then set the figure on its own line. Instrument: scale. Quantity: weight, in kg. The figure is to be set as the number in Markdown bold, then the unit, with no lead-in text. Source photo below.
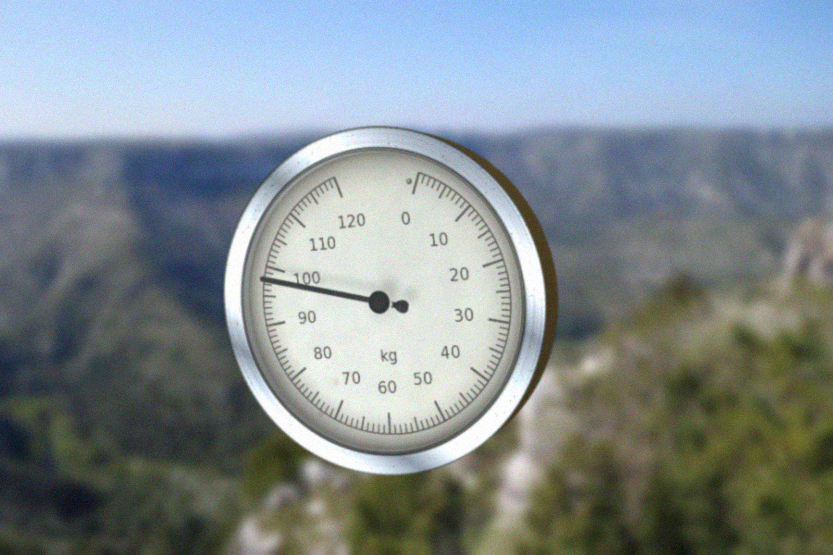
**98** kg
